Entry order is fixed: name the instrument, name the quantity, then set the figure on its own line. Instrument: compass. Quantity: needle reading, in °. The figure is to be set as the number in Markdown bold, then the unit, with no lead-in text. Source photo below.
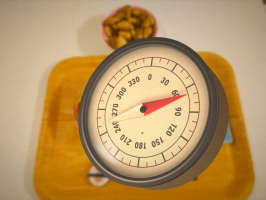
**70** °
